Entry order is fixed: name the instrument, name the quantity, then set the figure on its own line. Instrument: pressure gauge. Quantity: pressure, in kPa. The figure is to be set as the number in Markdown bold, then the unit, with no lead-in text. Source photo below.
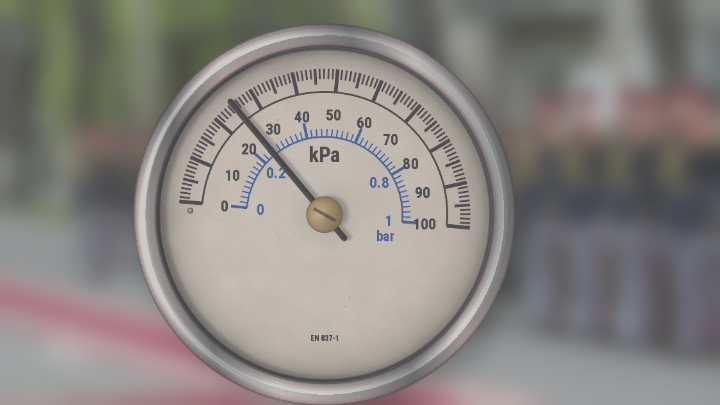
**25** kPa
